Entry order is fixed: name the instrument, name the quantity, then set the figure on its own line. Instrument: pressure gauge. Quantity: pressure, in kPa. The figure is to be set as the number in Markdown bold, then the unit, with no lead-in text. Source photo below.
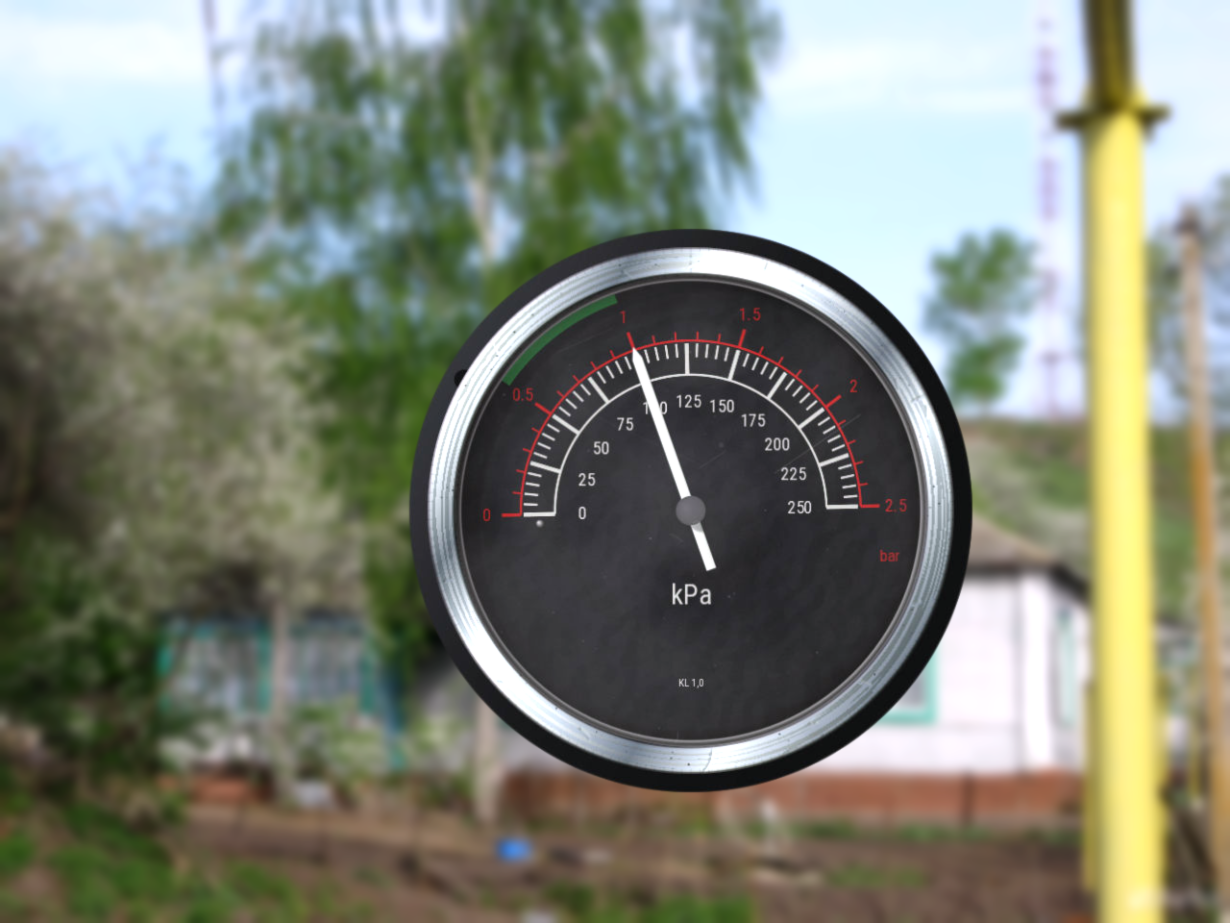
**100** kPa
